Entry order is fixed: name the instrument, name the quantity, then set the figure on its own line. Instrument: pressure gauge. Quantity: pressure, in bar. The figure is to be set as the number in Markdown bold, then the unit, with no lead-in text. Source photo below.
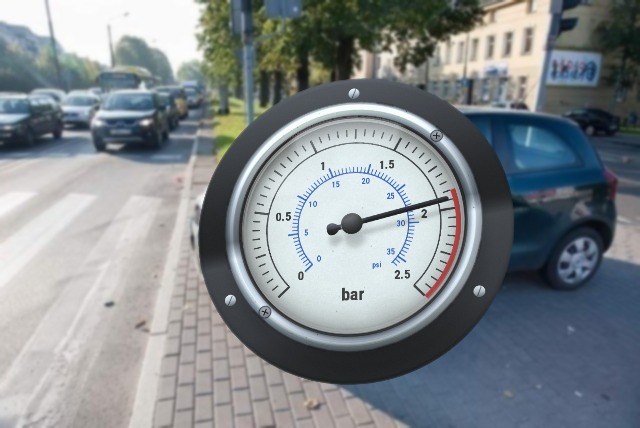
**1.95** bar
